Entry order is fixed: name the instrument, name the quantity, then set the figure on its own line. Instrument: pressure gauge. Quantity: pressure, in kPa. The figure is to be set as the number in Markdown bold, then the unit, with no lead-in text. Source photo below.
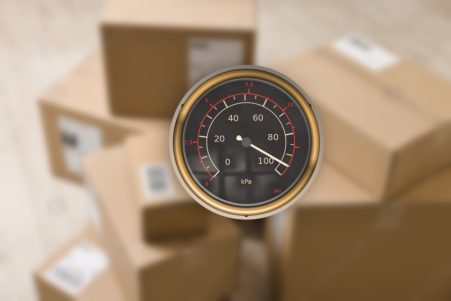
**95** kPa
